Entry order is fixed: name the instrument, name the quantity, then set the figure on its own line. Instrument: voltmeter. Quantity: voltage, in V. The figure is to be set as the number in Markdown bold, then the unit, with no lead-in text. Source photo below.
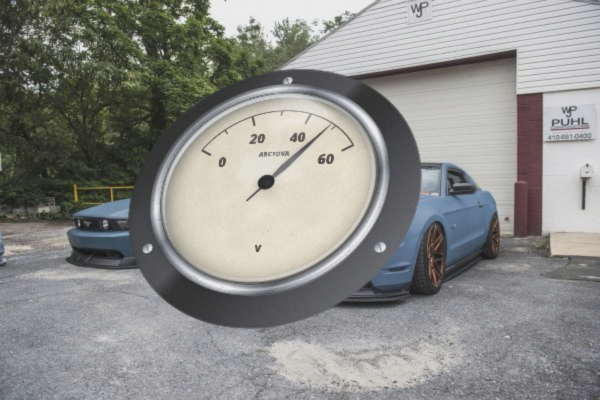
**50** V
